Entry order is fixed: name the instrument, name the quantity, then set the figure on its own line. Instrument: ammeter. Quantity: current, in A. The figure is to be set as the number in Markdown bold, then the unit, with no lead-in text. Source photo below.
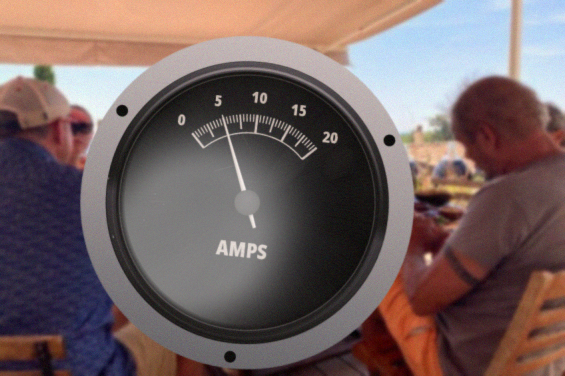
**5** A
